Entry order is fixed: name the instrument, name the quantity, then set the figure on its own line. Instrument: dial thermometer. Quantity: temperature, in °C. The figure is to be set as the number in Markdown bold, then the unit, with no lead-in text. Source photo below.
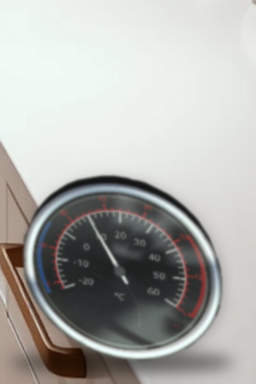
**10** °C
